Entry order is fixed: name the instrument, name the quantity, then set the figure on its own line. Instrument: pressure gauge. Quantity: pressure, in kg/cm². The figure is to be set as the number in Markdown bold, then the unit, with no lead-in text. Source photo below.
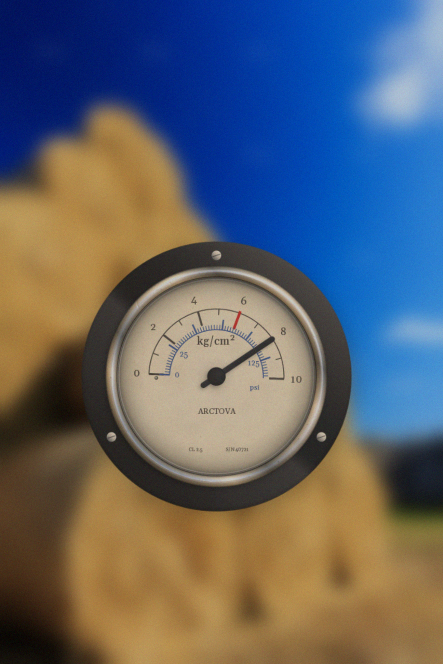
**8** kg/cm²
